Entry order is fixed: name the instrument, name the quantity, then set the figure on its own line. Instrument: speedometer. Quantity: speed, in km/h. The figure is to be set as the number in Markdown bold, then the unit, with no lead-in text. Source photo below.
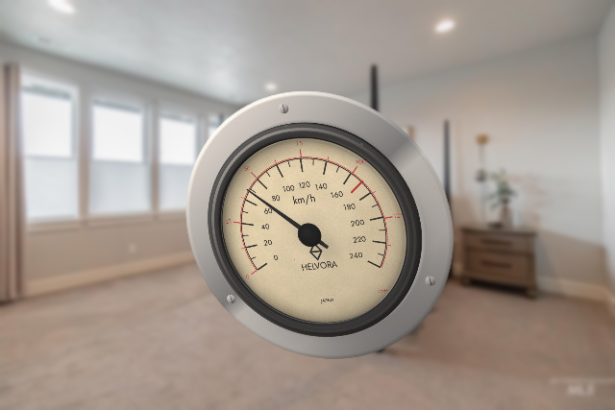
**70** km/h
